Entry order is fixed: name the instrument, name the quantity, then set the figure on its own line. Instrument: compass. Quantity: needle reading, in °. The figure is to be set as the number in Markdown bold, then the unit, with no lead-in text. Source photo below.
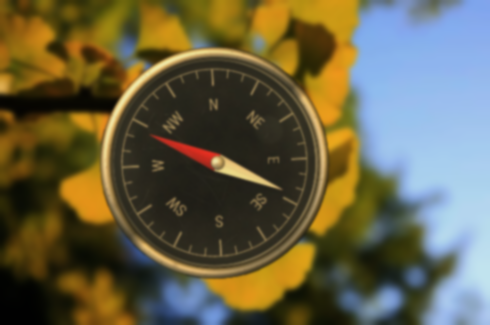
**295** °
